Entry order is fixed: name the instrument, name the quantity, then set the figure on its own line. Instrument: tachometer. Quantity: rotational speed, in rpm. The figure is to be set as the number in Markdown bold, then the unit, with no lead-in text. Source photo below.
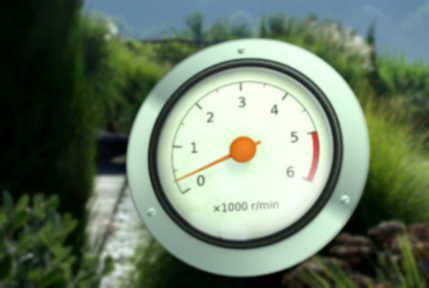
**250** rpm
